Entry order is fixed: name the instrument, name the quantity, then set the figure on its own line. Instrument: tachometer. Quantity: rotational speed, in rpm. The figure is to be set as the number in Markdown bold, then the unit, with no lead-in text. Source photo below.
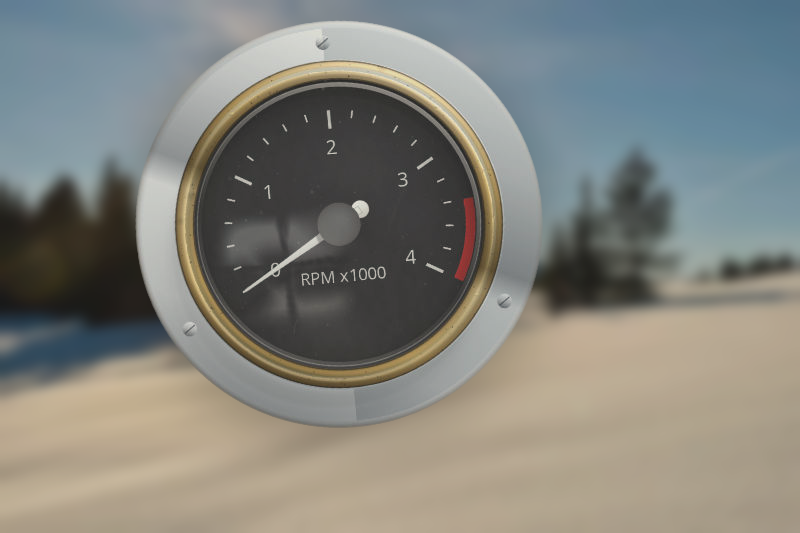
**0** rpm
